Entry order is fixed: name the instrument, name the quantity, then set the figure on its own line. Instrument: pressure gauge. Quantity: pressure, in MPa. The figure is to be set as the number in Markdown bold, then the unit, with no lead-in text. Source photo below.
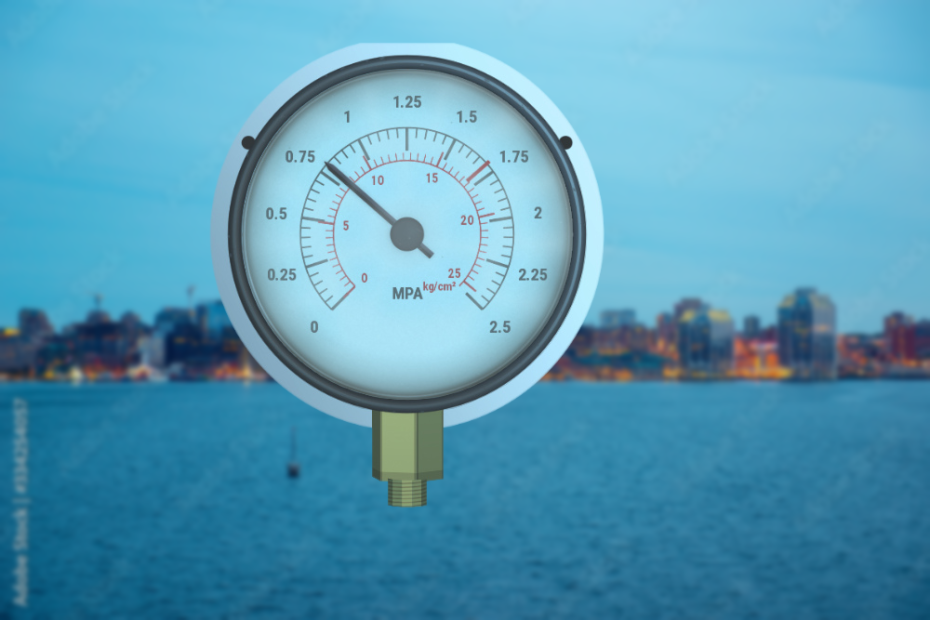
**0.8** MPa
